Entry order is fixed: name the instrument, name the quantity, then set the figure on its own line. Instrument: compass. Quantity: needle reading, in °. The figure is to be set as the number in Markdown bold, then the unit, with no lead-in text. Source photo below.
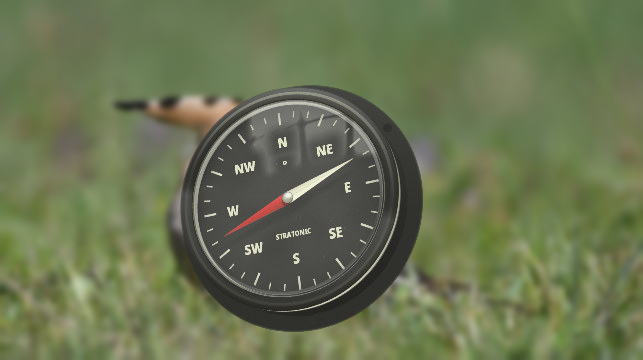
**250** °
